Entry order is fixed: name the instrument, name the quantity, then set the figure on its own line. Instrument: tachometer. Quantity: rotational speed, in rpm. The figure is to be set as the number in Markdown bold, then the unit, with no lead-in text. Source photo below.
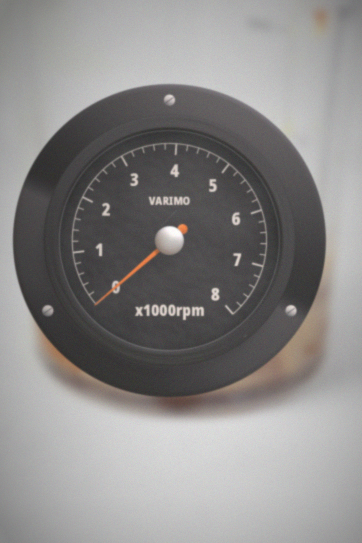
**0** rpm
